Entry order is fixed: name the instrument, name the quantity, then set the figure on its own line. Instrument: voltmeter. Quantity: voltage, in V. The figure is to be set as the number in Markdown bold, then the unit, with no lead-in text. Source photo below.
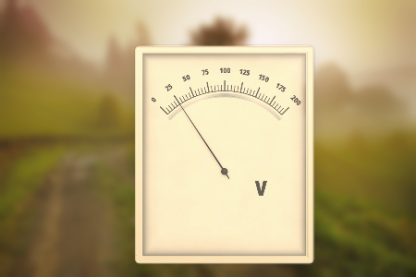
**25** V
